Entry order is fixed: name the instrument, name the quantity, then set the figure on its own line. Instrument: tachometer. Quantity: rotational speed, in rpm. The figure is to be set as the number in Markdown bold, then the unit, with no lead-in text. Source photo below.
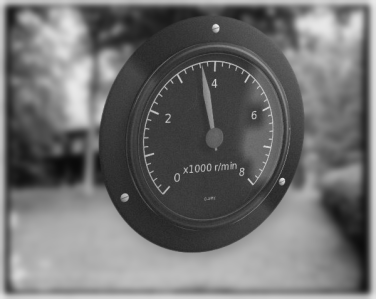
**3600** rpm
